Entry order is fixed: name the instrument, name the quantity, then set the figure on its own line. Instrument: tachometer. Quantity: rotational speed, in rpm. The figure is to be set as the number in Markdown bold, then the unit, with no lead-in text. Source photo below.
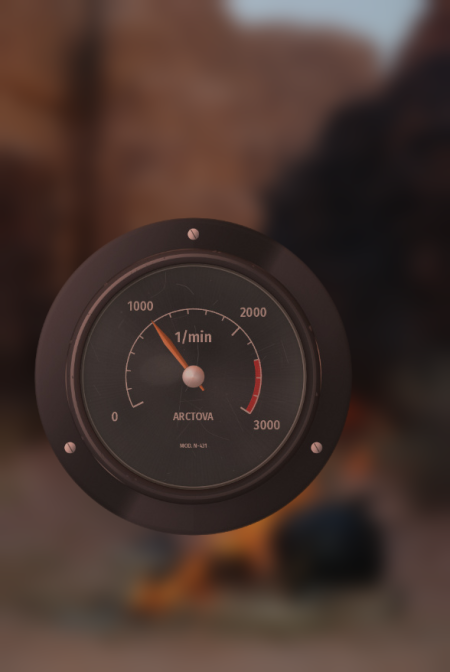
**1000** rpm
